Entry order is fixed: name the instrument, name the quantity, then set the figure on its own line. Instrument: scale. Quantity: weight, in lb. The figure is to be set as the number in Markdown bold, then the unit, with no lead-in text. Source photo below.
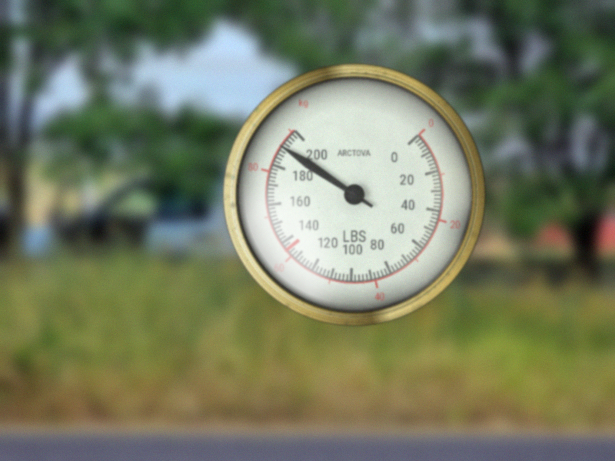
**190** lb
